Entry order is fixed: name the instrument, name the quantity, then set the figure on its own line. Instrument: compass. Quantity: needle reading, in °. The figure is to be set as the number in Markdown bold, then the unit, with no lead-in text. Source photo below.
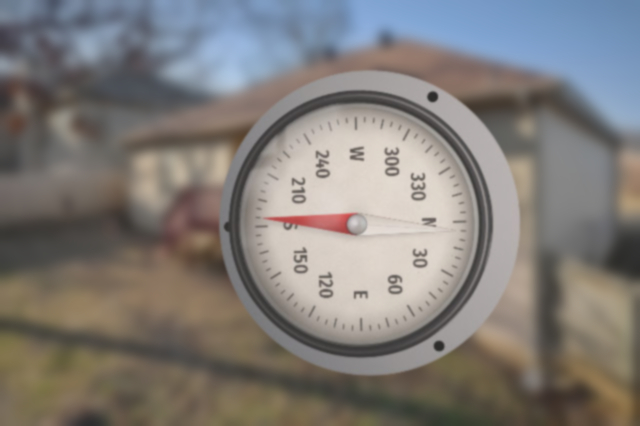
**185** °
